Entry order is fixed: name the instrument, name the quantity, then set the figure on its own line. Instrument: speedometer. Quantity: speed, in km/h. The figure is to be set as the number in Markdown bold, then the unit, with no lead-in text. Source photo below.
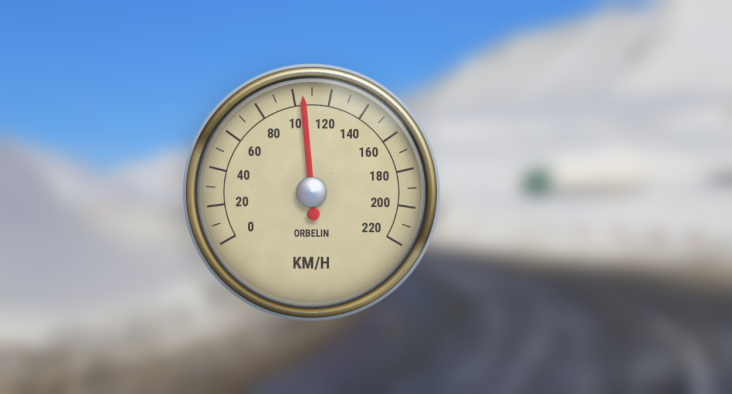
**105** km/h
